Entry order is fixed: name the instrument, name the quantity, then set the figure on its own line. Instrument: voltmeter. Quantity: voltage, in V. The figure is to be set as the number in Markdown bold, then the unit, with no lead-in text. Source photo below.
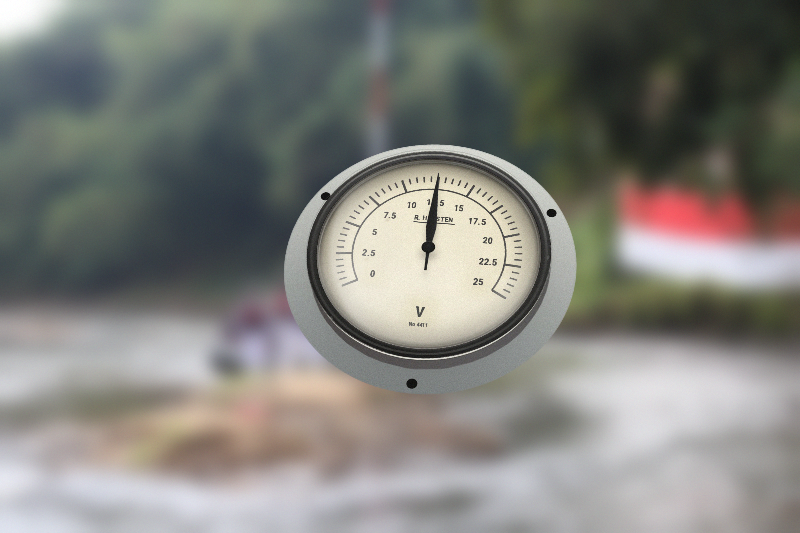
**12.5** V
